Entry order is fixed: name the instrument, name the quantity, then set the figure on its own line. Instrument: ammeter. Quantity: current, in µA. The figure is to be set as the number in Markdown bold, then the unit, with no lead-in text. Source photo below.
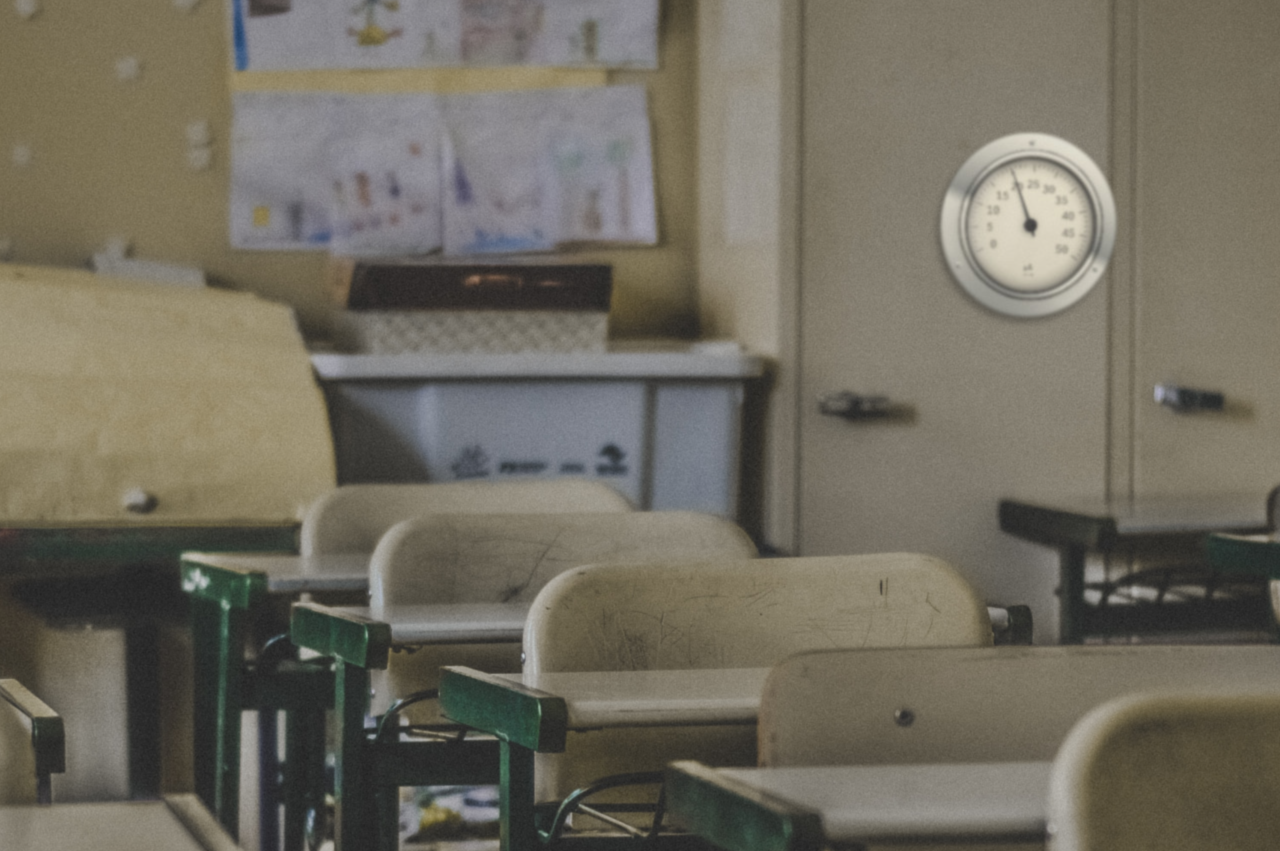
**20** µA
